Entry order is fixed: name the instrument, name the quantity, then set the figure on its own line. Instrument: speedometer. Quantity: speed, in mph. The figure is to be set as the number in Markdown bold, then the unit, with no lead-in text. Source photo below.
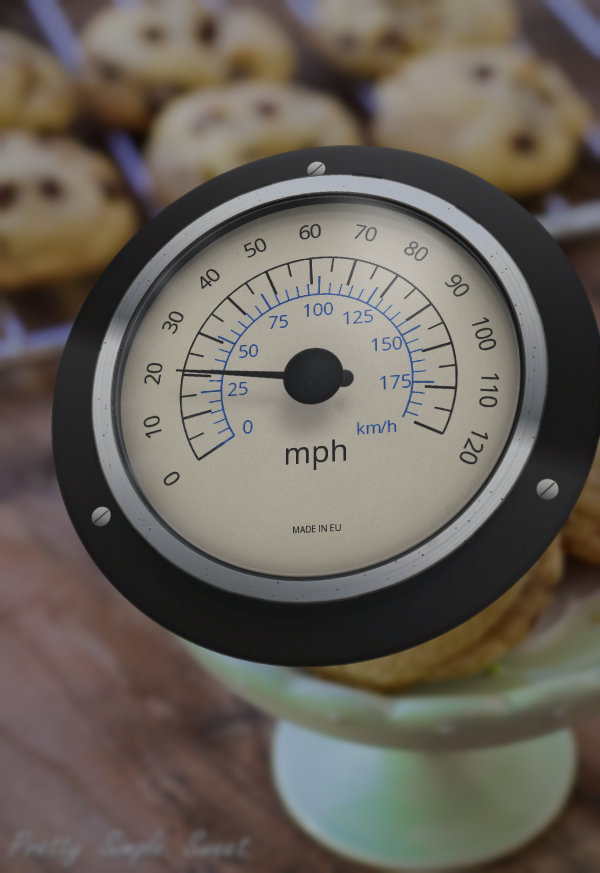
**20** mph
